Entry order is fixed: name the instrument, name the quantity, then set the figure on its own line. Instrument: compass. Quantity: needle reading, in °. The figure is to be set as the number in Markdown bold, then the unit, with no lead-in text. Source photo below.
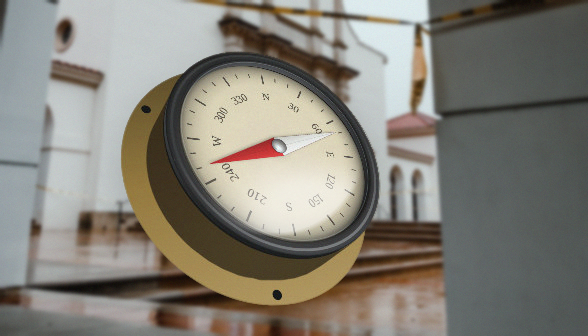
**250** °
